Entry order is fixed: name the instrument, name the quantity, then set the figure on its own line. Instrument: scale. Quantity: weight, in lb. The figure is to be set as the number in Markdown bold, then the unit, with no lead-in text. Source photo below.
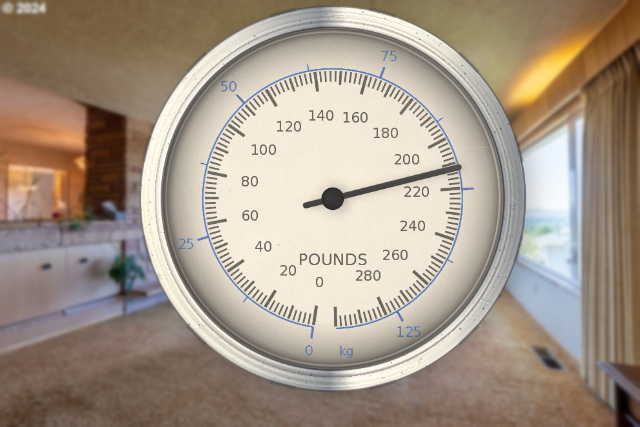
**212** lb
